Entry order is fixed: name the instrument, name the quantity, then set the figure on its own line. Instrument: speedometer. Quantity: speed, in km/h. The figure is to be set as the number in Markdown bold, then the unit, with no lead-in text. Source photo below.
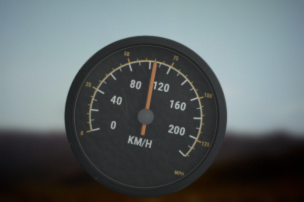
**105** km/h
